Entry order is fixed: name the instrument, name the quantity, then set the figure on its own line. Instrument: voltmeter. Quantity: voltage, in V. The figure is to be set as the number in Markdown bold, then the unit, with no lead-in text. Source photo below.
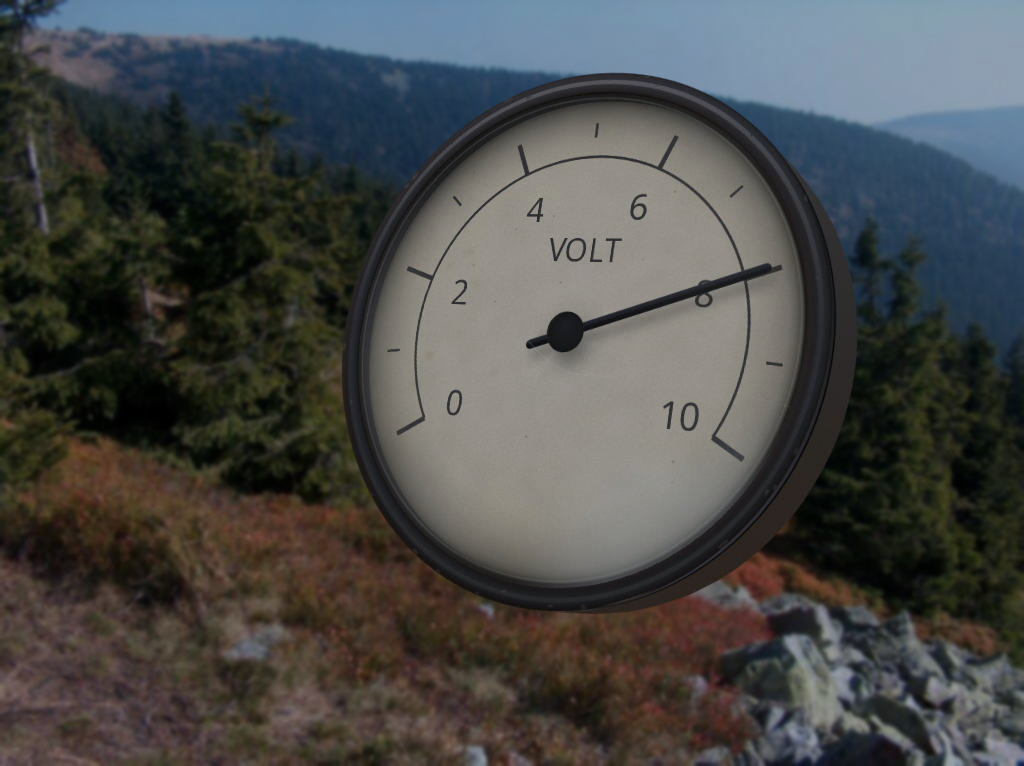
**8** V
